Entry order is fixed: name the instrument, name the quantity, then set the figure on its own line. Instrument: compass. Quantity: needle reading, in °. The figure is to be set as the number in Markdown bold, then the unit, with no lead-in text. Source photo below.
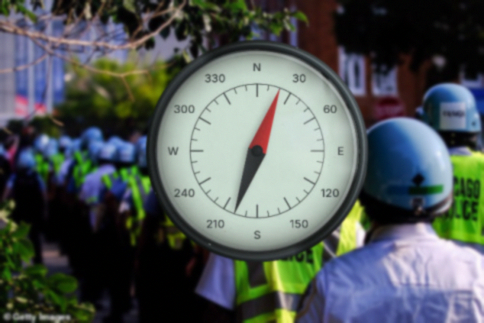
**20** °
